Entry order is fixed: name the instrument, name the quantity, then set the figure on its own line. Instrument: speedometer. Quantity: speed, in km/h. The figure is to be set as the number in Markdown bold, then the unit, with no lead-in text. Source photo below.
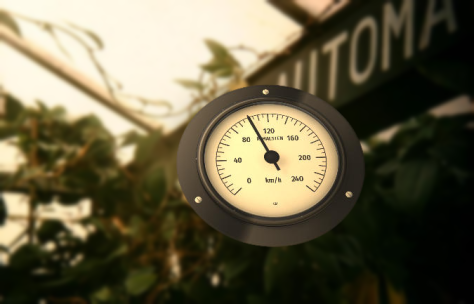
**100** km/h
